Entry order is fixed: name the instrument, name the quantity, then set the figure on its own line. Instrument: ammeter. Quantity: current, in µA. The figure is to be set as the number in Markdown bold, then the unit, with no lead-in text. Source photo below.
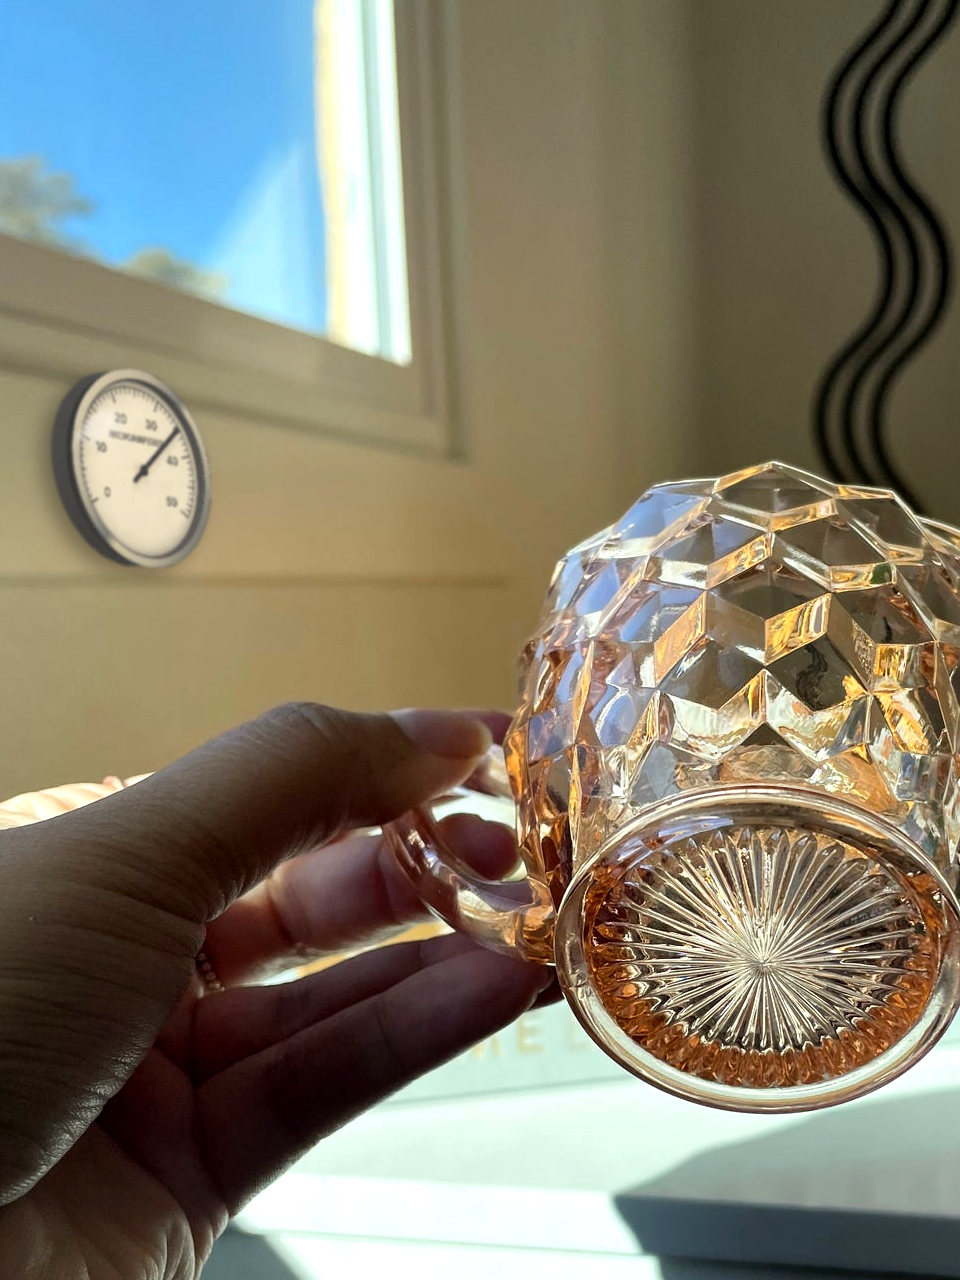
**35** µA
